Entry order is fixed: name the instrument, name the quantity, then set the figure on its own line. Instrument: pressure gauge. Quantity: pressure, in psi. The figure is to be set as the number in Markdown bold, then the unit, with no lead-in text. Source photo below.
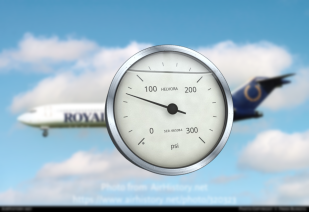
**70** psi
